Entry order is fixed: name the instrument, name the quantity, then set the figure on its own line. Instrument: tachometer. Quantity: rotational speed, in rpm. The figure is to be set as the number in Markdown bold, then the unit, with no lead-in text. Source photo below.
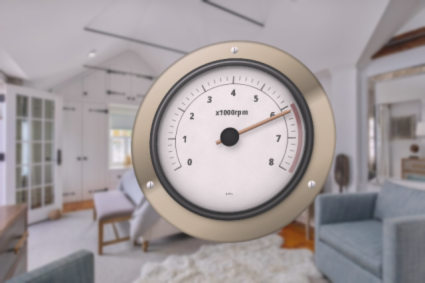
**6200** rpm
